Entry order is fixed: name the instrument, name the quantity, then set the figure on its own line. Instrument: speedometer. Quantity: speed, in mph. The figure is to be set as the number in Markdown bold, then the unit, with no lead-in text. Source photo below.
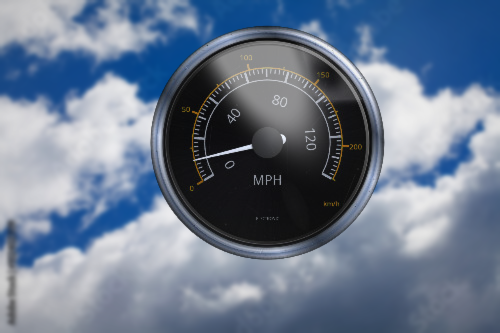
**10** mph
